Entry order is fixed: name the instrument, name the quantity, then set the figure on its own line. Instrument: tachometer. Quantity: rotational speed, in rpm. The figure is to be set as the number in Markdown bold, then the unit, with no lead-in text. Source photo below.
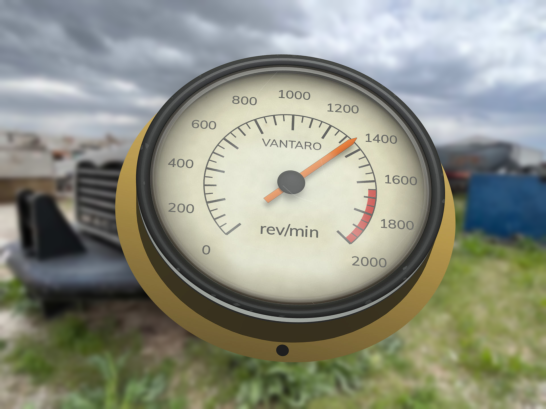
**1350** rpm
